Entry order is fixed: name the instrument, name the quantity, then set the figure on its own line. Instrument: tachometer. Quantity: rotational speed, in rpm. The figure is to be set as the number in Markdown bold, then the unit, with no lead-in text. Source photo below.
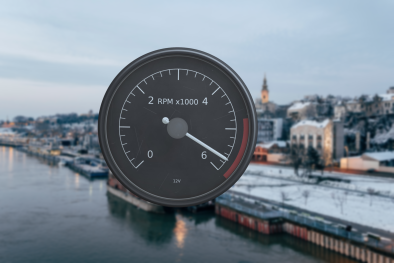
**5700** rpm
